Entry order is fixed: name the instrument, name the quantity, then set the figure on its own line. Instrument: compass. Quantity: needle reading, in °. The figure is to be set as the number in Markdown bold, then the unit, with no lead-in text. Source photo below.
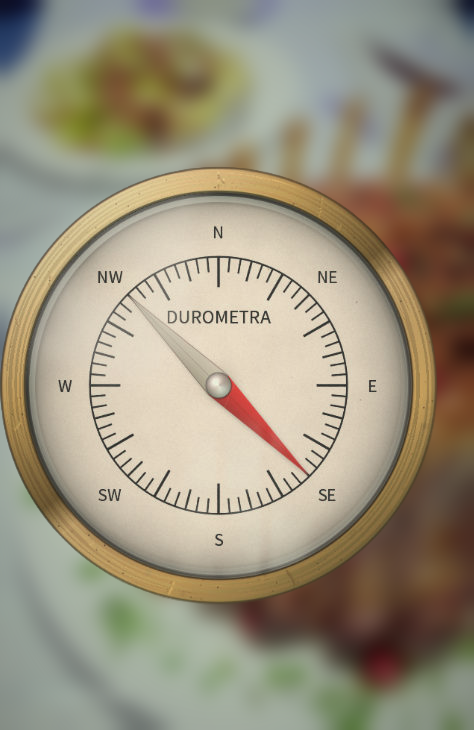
**135** °
